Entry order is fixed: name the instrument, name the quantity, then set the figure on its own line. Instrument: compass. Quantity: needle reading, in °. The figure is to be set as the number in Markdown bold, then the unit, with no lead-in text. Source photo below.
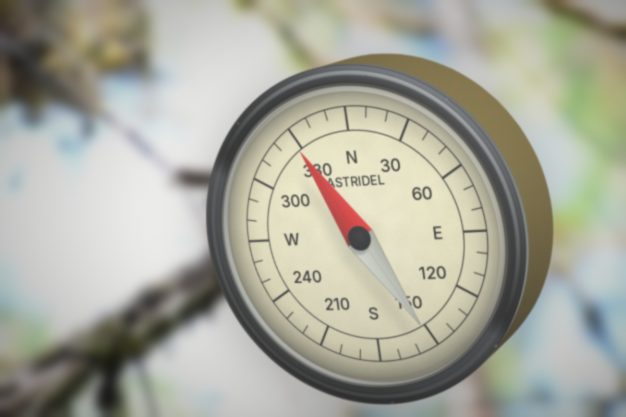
**330** °
